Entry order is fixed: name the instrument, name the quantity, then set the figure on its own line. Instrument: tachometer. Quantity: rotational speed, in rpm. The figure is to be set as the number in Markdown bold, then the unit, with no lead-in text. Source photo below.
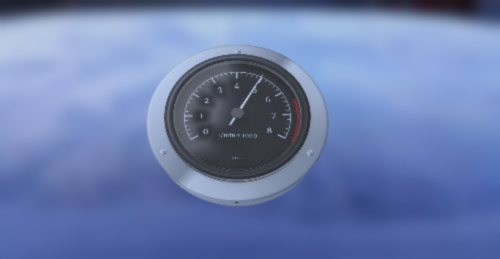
**5000** rpm
